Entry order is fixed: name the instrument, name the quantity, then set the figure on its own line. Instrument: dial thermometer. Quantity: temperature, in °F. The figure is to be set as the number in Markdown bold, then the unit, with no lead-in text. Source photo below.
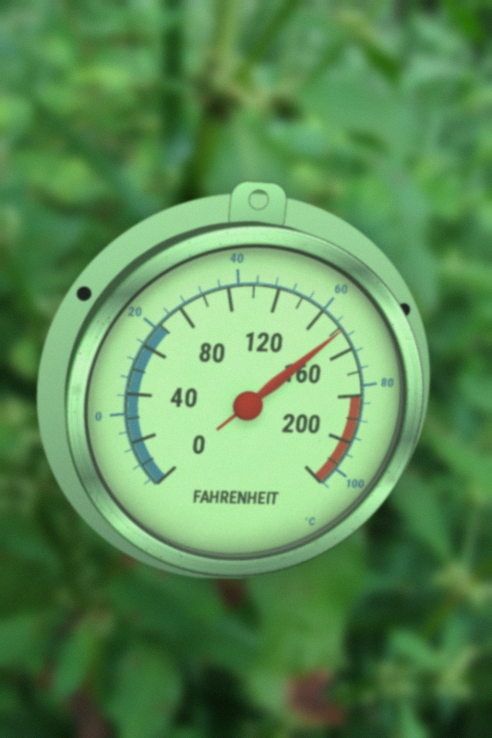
**150** °F
